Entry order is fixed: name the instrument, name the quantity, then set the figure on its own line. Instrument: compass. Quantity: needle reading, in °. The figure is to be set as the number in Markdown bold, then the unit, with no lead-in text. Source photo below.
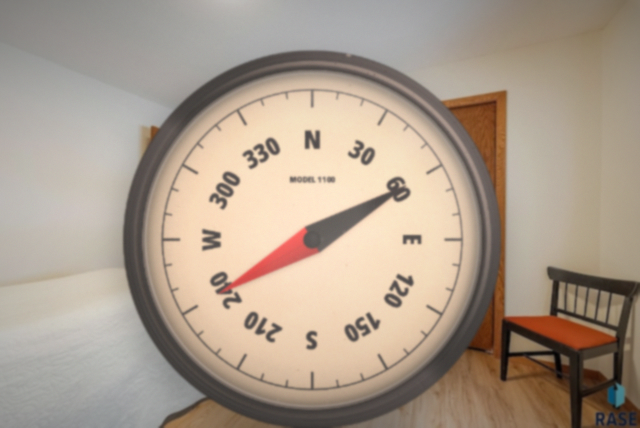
**240** °
